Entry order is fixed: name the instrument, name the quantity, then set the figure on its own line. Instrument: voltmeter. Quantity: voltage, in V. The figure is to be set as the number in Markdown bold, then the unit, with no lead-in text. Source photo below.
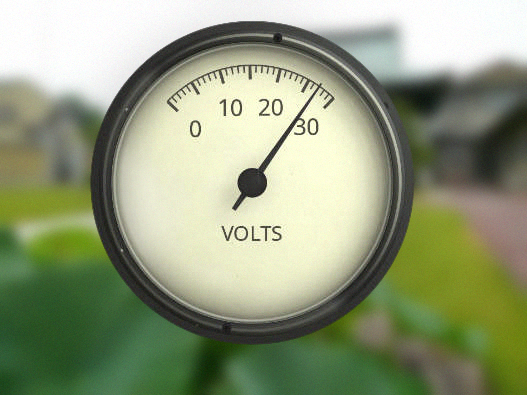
**27** V
